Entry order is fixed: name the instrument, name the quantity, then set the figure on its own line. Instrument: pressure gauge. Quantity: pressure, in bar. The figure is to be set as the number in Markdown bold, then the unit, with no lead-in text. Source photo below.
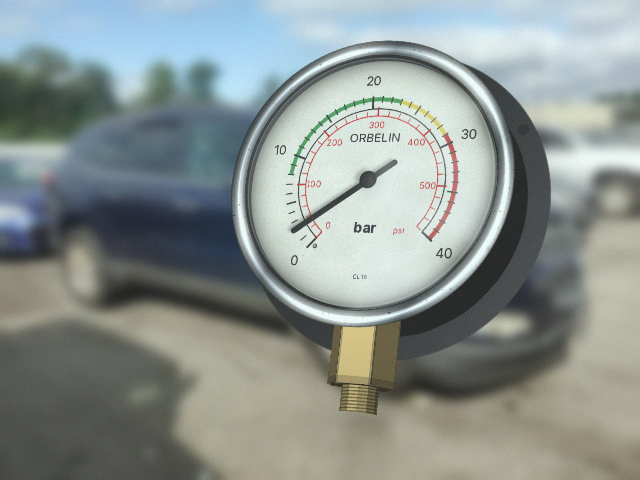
**2** bar
